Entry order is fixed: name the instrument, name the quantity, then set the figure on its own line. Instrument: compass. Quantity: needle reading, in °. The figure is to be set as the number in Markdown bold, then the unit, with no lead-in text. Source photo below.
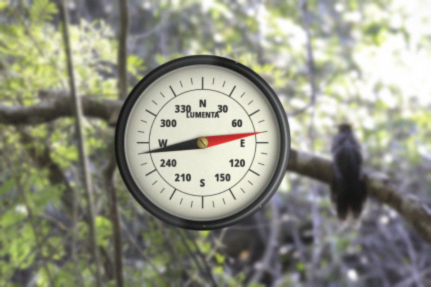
**80** °
